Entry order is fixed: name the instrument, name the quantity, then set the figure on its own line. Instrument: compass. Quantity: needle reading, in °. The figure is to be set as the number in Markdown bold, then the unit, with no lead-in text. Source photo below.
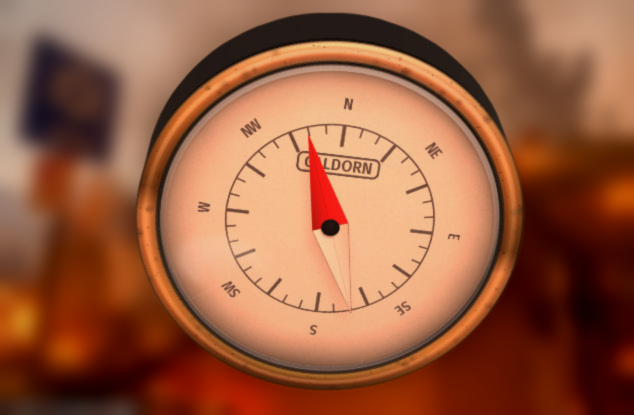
**340** °
